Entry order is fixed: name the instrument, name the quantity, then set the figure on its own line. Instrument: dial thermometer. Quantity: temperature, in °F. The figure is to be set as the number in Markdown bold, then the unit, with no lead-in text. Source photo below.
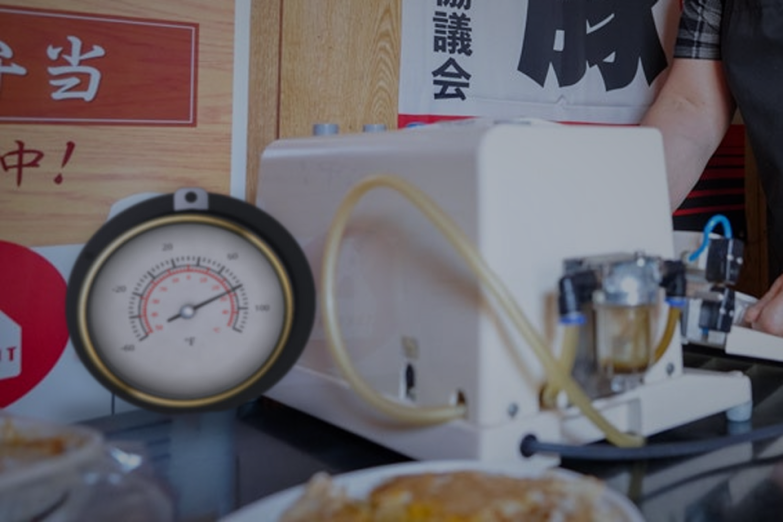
**80** °F
